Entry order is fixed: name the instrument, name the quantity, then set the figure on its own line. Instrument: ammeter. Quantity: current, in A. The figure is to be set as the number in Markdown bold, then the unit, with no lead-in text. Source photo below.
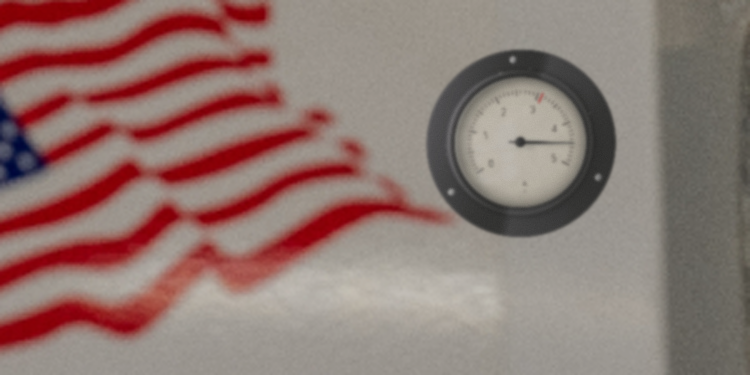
**4.5** A
